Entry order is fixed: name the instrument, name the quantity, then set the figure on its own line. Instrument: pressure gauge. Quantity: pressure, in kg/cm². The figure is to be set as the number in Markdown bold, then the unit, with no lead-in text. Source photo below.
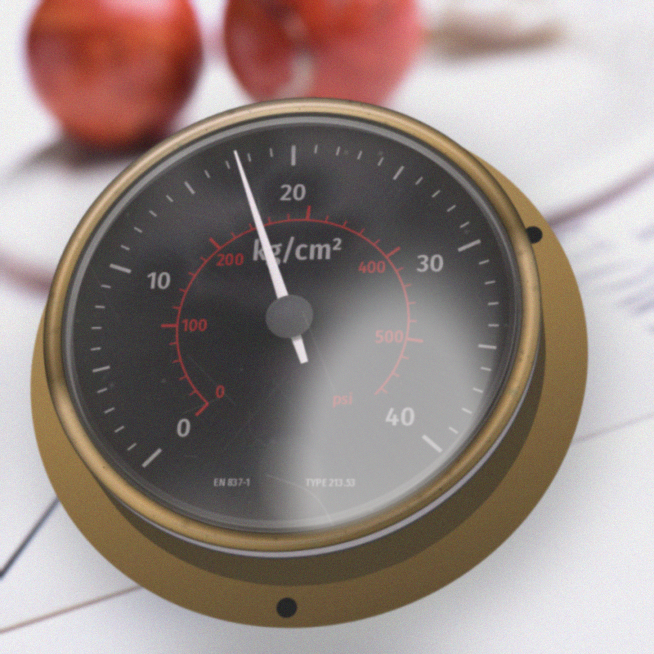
**17.5** kg/cm²
